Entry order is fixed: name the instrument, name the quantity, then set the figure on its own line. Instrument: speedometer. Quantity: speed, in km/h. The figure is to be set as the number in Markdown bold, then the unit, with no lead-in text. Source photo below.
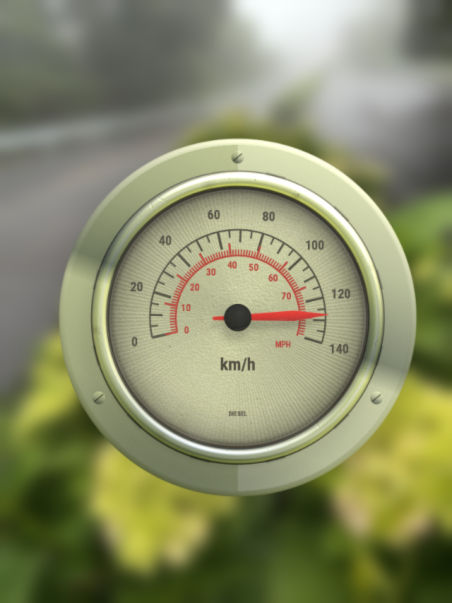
**127.5** km/h
